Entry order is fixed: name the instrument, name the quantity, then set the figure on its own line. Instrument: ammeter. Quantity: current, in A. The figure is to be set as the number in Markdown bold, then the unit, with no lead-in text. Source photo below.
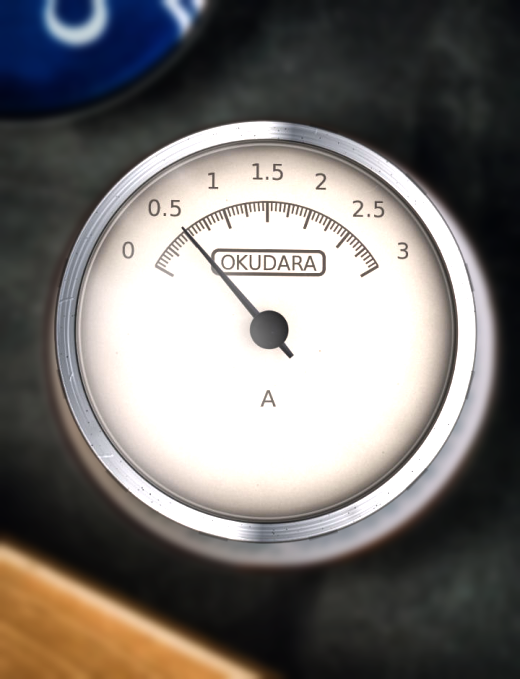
**0.5** A
